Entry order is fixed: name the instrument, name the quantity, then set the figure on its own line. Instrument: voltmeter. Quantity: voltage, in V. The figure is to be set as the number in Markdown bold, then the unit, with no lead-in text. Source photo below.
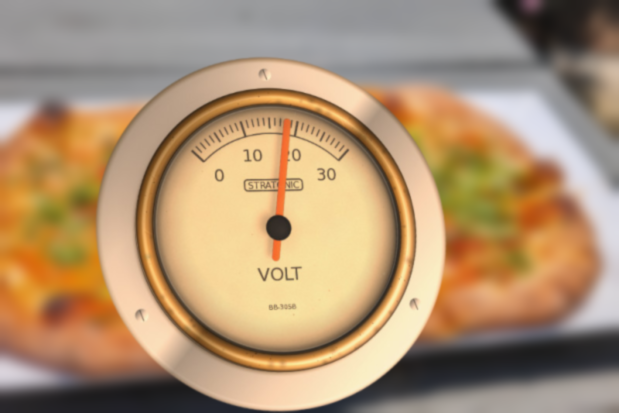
**18** V
